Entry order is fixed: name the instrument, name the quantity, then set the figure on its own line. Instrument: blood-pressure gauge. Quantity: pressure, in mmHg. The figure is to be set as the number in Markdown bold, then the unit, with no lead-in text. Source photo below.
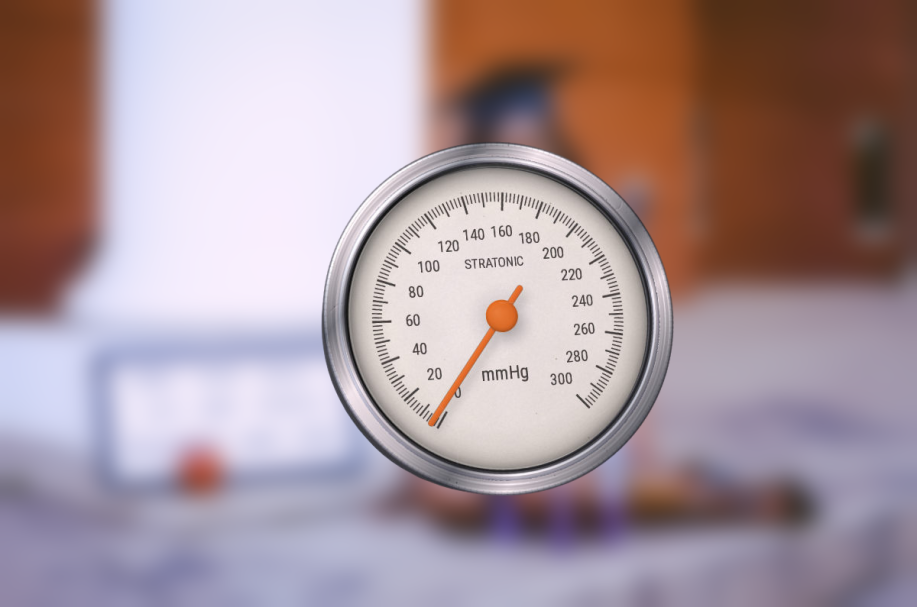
**4** mmHg
